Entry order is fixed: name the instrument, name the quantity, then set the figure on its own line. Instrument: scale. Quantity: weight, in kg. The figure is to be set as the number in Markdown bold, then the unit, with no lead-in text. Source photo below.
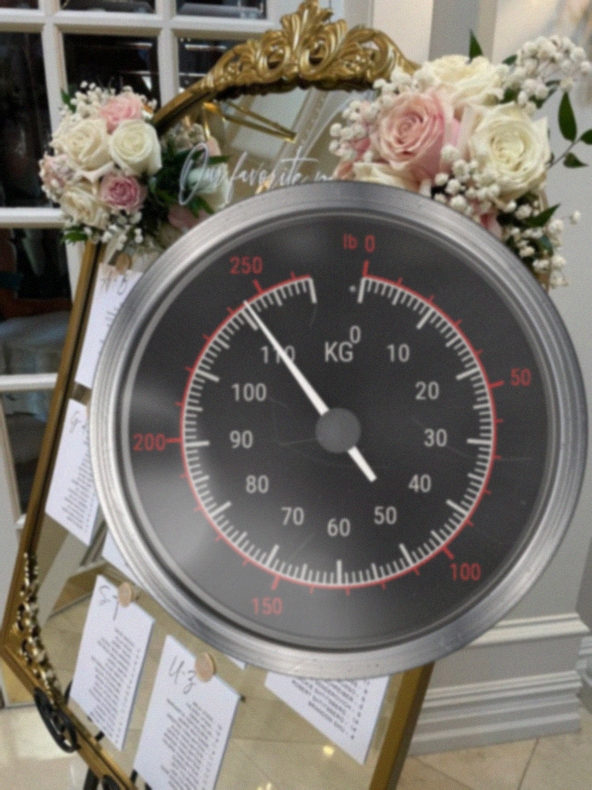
**111** kg
